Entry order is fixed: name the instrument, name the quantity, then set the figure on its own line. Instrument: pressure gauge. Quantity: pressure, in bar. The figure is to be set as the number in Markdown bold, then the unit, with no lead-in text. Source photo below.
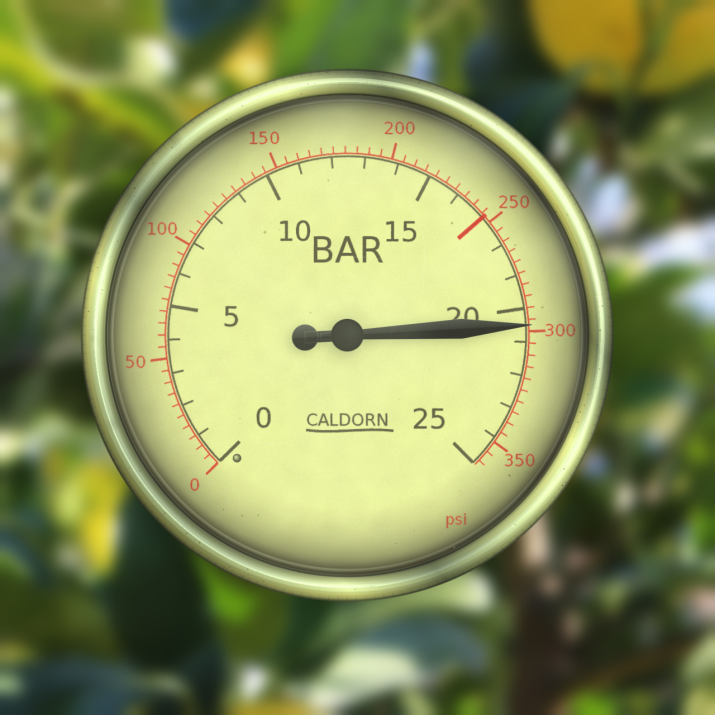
**20.5** bar
